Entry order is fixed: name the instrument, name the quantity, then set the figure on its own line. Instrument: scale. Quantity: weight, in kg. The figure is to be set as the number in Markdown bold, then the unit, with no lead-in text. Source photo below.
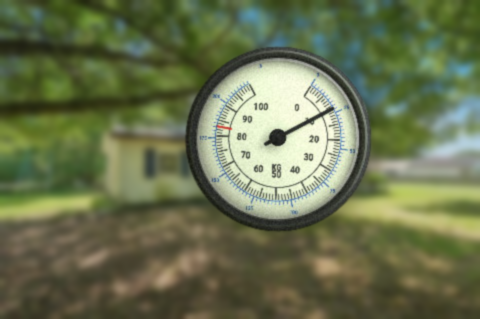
**10** kg
